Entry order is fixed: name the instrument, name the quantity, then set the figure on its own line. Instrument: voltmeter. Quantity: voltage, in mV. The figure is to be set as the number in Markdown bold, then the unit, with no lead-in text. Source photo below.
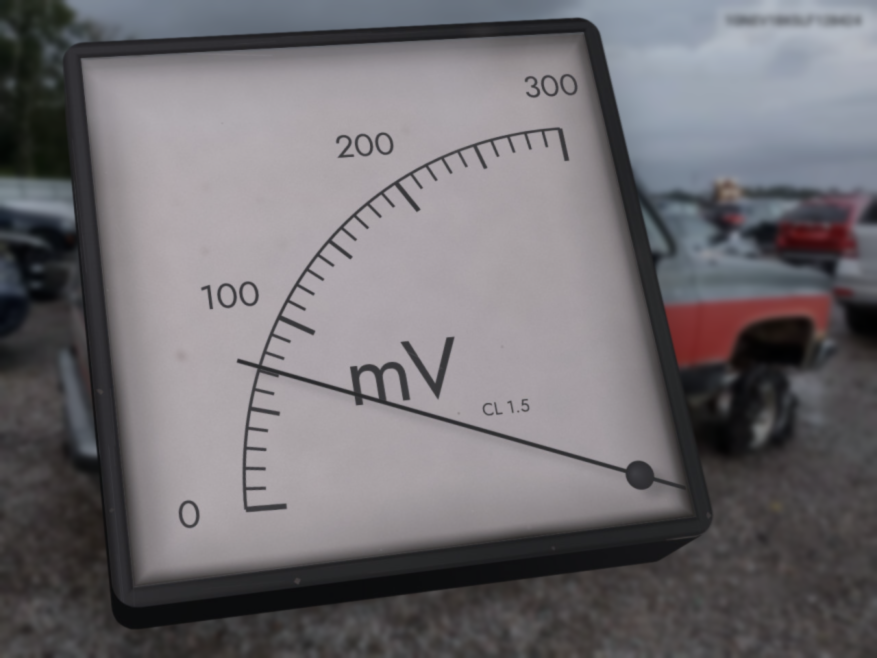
**70** mV
